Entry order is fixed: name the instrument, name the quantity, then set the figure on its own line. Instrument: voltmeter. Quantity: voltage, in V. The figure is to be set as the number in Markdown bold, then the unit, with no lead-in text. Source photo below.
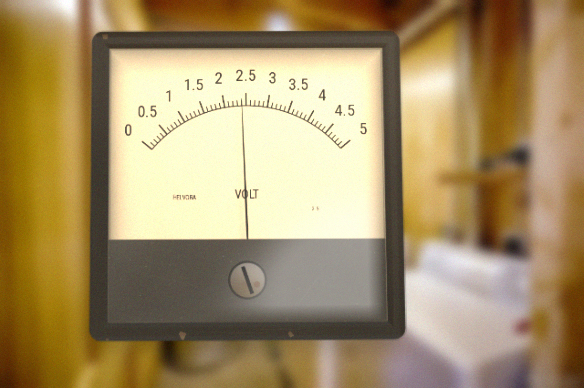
**2.4** V
